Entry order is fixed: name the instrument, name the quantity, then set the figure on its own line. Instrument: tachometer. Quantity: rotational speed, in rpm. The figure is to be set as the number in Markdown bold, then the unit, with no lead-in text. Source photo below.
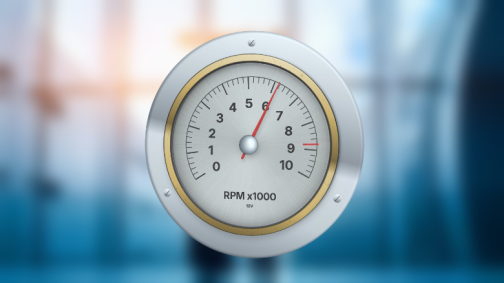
**6200** rpm
